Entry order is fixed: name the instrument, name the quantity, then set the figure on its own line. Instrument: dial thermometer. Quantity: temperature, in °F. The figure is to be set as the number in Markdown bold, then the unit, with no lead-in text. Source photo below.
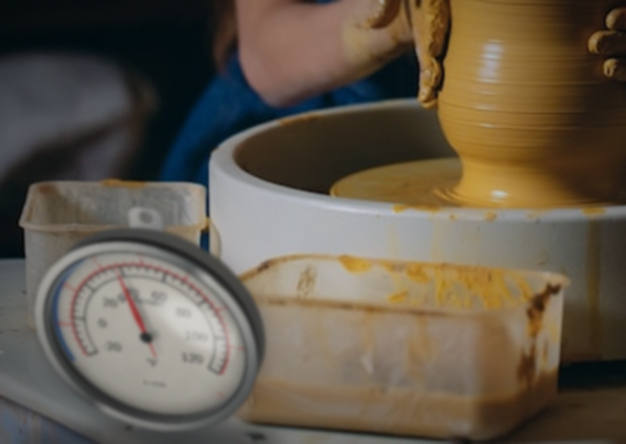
**40** °F
